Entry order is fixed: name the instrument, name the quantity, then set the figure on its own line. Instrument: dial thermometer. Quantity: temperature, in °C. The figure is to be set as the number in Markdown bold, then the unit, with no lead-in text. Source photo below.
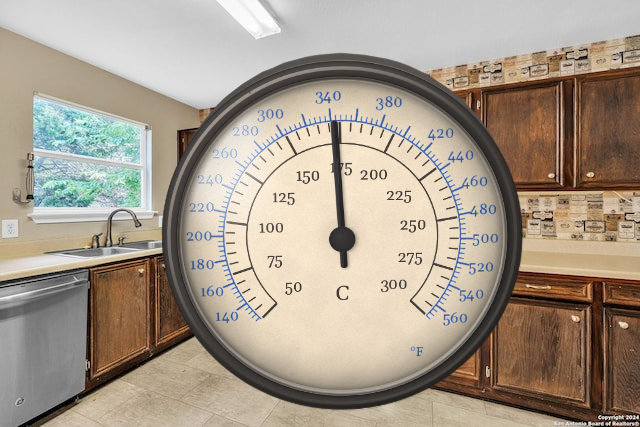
**172.5** °C
